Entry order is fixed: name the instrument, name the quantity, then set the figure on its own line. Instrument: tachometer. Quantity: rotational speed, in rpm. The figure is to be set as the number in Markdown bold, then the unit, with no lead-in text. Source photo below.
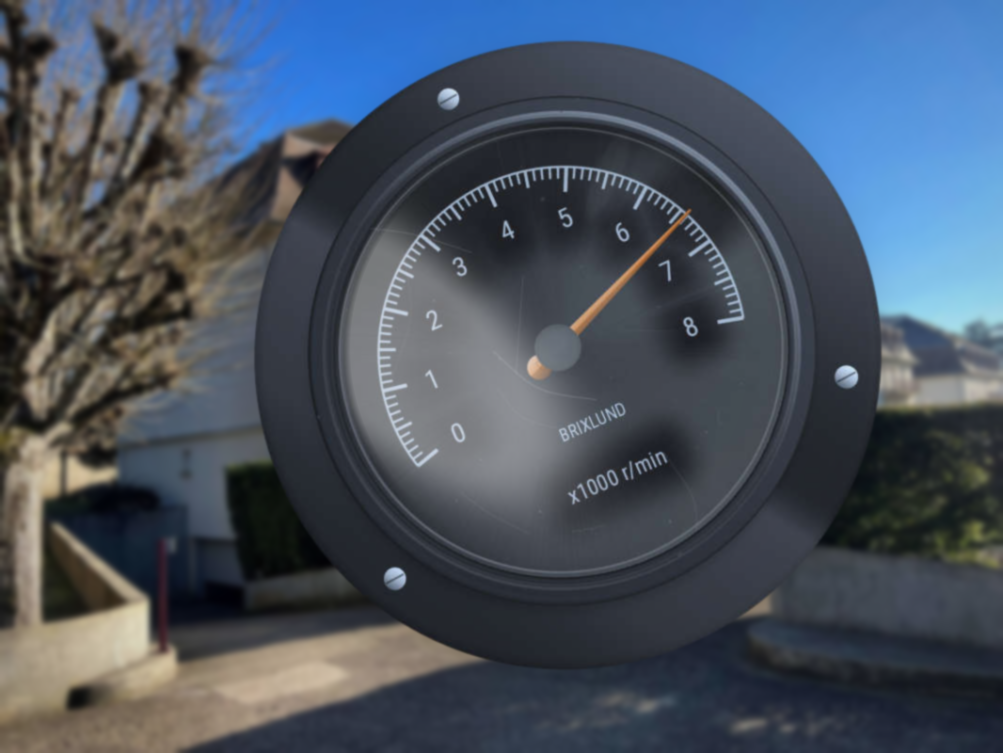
**6600** rpm
